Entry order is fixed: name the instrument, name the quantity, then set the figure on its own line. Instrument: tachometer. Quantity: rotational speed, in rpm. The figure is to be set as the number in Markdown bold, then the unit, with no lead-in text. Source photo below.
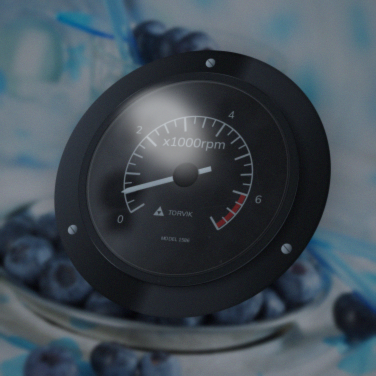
**500** rpm
